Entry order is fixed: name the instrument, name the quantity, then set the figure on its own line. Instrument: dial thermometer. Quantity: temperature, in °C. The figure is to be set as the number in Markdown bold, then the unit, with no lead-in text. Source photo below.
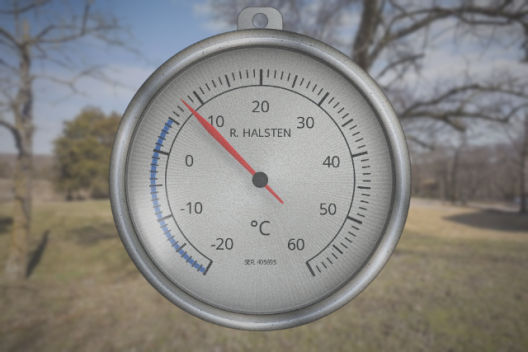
**8** °C
